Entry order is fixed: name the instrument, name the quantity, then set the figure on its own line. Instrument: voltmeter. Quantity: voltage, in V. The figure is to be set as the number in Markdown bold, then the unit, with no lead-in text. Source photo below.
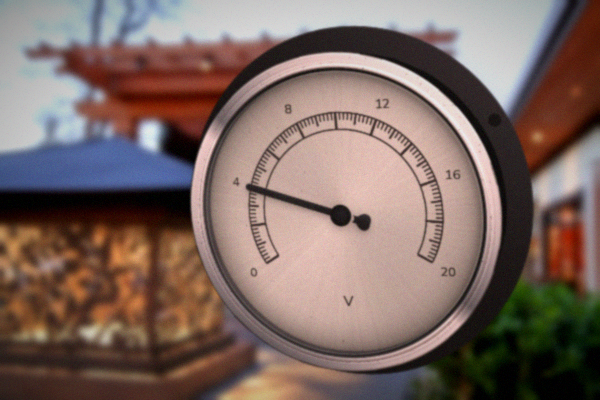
**4** V
